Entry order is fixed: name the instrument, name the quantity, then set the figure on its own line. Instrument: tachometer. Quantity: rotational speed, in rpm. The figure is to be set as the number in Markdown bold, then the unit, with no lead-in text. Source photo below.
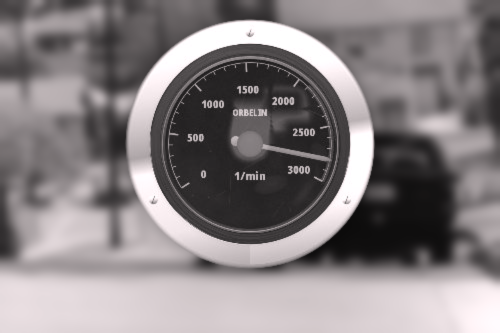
**2800** rpm
